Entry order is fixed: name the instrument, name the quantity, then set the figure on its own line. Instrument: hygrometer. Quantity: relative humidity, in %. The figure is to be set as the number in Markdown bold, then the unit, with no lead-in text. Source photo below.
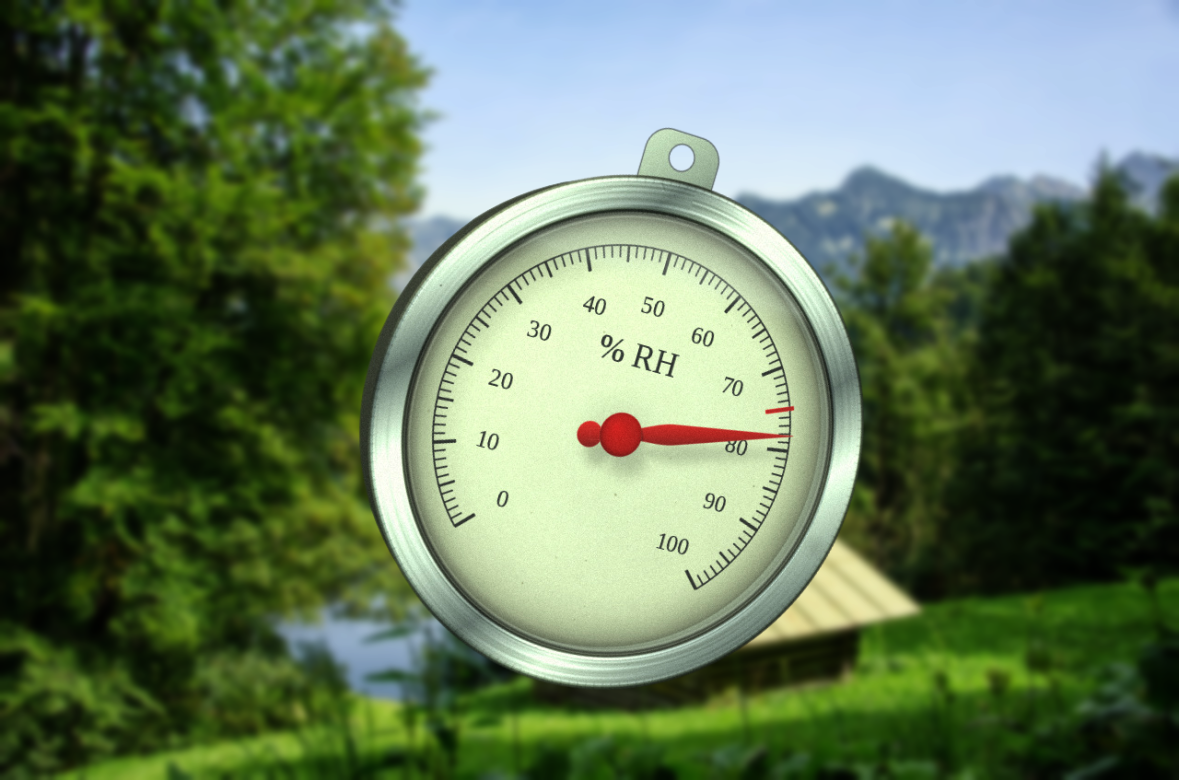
**78** %
